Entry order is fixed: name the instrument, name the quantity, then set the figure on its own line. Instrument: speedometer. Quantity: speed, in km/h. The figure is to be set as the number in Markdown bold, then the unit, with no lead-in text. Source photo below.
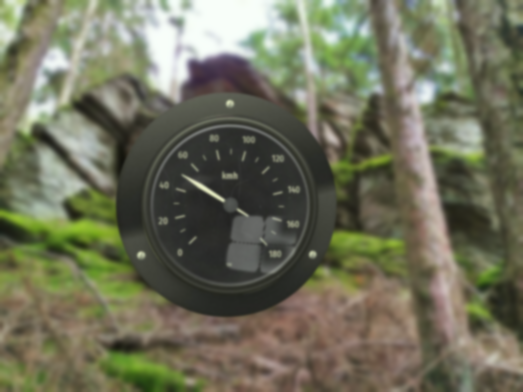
**50** km/h
